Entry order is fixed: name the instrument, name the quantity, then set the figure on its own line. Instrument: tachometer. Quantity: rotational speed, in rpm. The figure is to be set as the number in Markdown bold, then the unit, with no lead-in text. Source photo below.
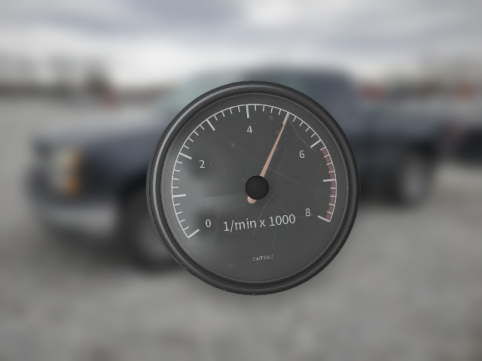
**5000** rpm
